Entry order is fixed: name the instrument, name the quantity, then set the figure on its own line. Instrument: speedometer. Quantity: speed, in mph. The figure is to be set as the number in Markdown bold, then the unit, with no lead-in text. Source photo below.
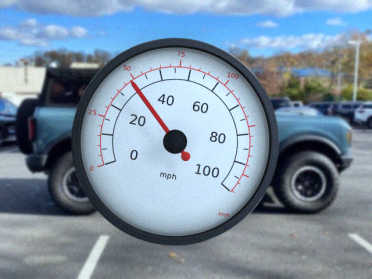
**30** mph
